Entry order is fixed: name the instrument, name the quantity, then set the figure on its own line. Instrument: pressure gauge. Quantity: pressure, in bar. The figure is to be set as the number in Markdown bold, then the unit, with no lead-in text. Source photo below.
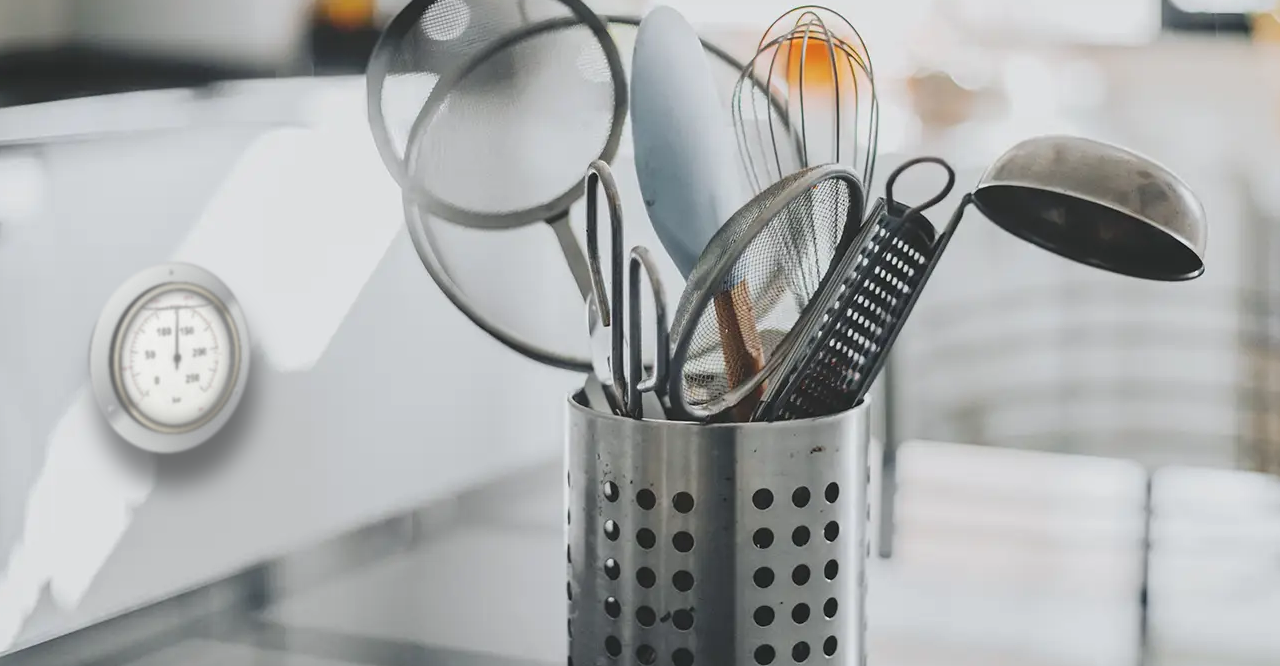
**125** bar
